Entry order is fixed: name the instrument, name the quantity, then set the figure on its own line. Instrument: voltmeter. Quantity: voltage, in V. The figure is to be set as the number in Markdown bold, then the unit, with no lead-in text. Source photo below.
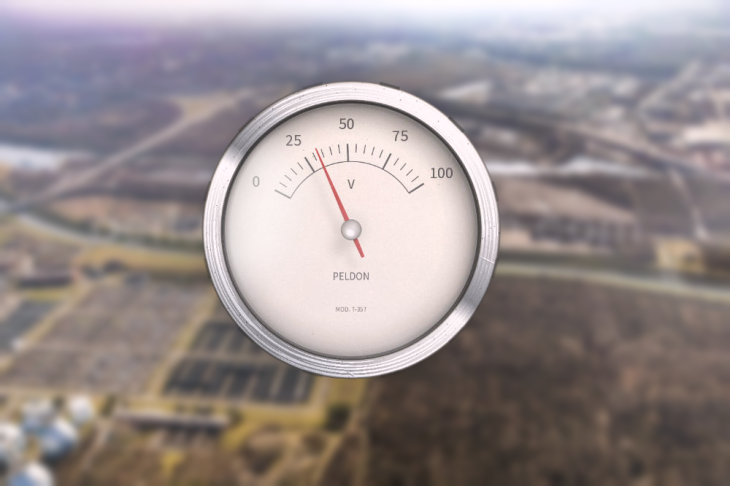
**32.5** V
